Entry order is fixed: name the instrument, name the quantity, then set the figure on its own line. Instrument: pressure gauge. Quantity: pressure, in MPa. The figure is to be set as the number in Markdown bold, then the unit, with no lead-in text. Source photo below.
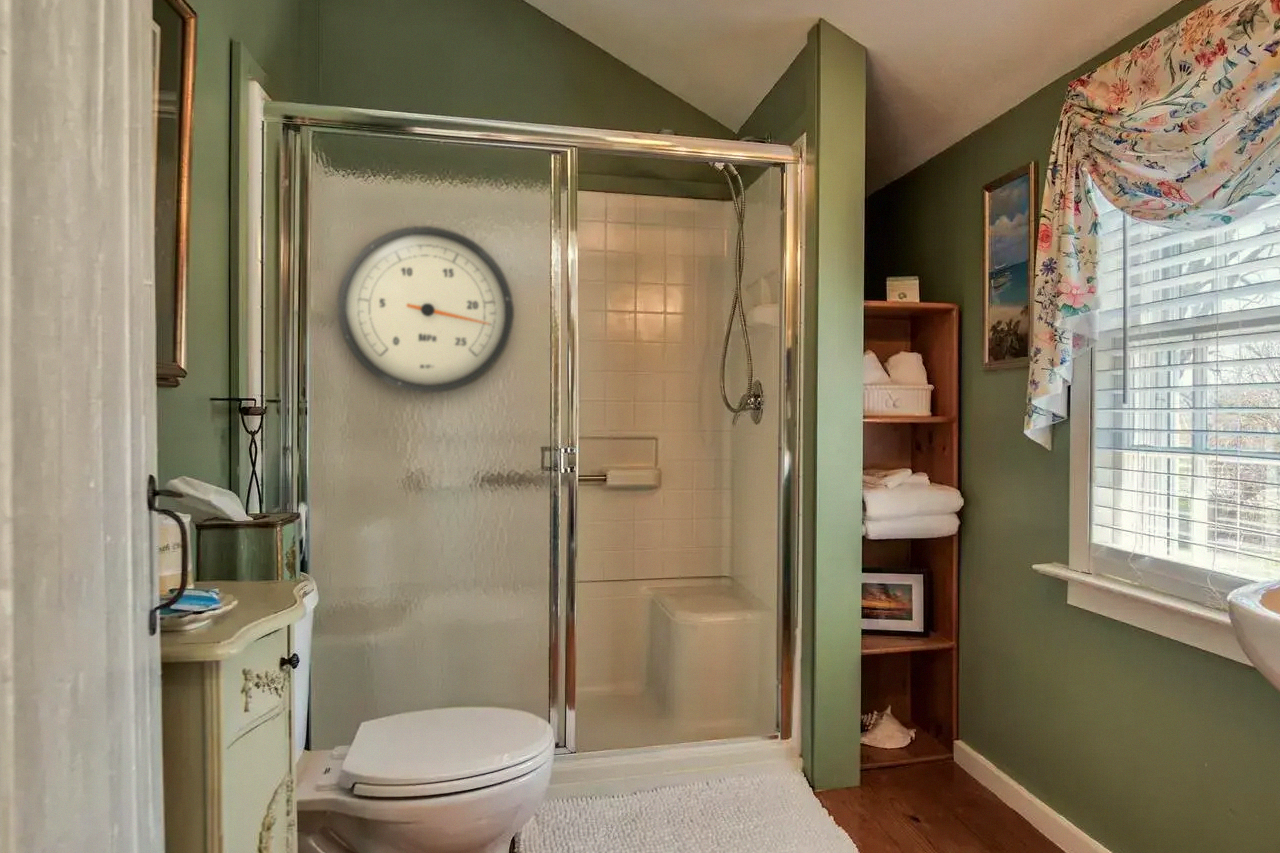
**22** MPa
